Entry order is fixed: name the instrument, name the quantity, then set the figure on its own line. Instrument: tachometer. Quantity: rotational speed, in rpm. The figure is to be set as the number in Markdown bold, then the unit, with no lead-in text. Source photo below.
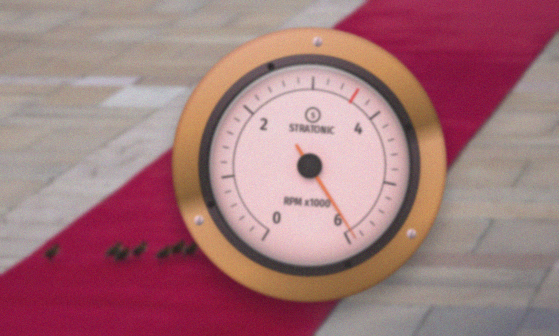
**5900** rpm
